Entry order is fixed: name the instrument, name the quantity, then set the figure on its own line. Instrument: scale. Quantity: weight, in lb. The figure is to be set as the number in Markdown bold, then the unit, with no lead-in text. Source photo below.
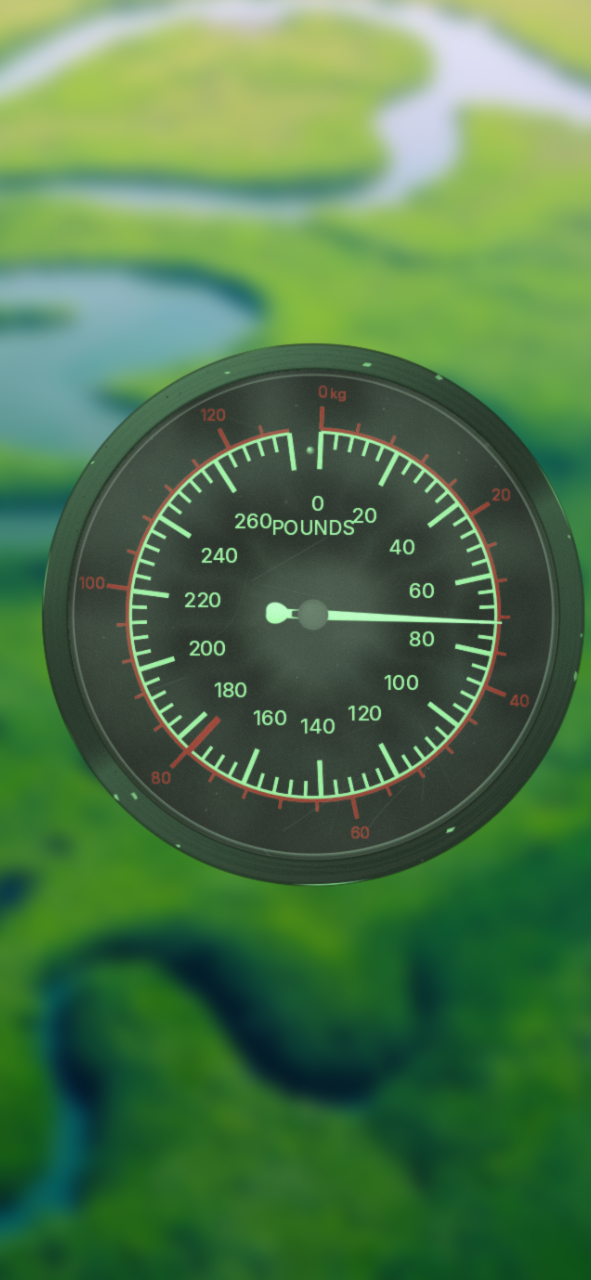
**72** lb
